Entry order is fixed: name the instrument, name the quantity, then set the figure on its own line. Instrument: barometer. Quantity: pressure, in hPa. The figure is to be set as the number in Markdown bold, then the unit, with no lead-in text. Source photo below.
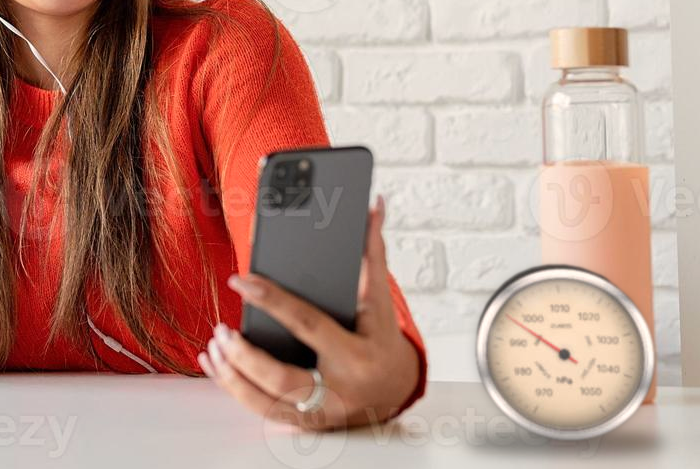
**996** hPa
